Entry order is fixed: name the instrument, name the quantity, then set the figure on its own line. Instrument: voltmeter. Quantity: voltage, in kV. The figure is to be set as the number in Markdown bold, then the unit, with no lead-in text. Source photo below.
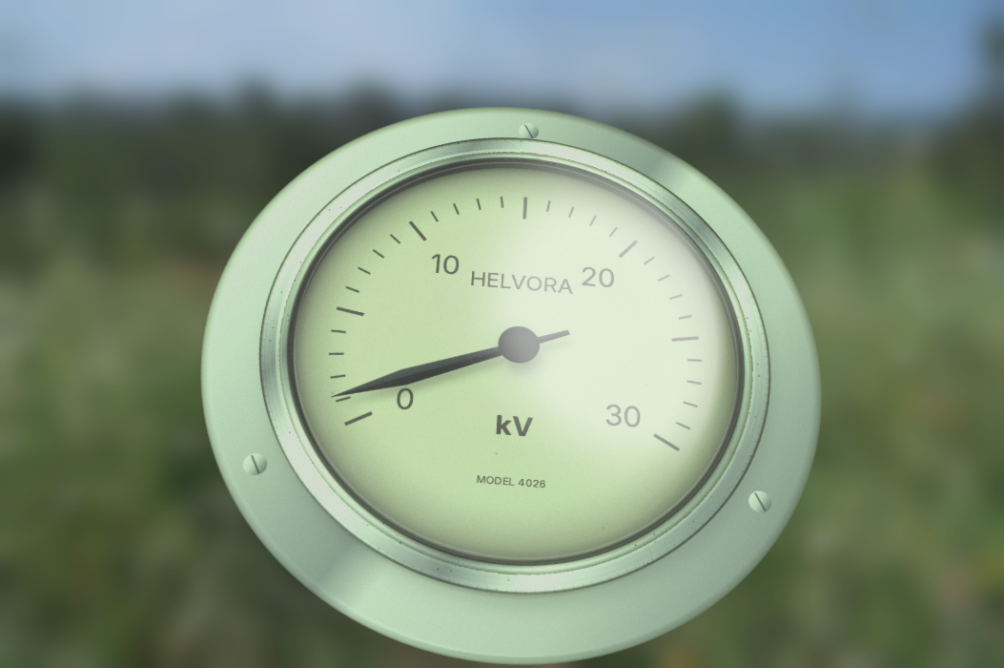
**1** kV
